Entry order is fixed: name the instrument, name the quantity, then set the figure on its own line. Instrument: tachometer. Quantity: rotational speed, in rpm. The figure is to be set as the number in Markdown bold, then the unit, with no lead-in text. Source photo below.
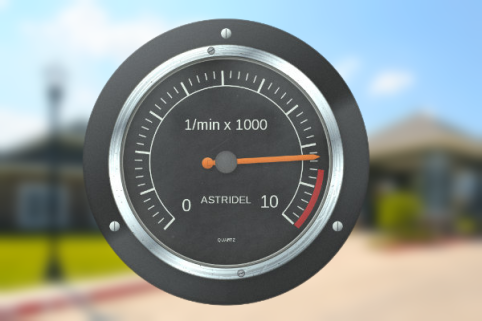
**8300** rpm
